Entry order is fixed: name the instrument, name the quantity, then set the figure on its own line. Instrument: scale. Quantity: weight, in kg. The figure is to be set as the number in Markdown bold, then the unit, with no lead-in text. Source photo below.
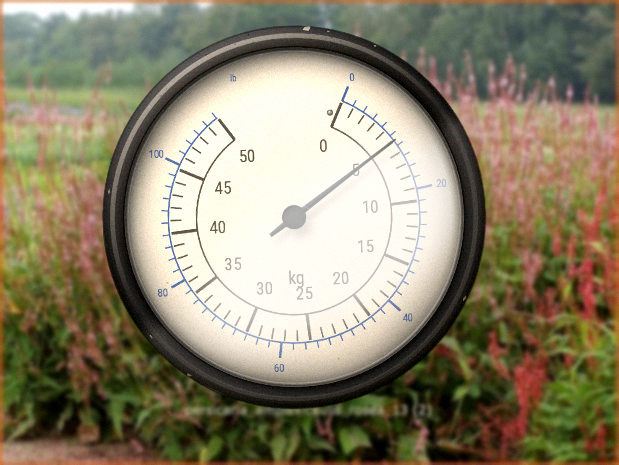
**5** kg
